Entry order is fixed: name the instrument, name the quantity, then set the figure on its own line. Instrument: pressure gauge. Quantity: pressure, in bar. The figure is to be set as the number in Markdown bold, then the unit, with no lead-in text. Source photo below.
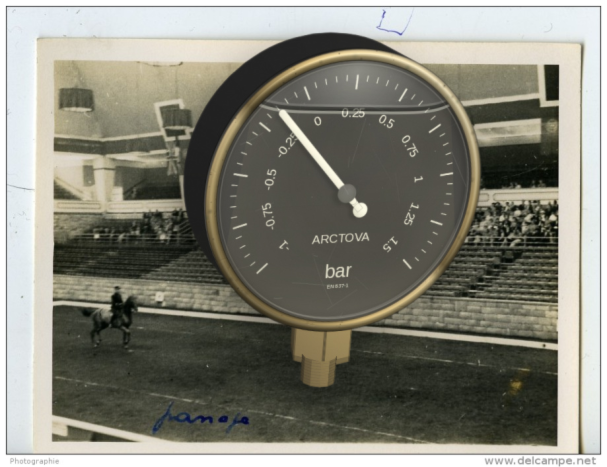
**-0.15** bar
